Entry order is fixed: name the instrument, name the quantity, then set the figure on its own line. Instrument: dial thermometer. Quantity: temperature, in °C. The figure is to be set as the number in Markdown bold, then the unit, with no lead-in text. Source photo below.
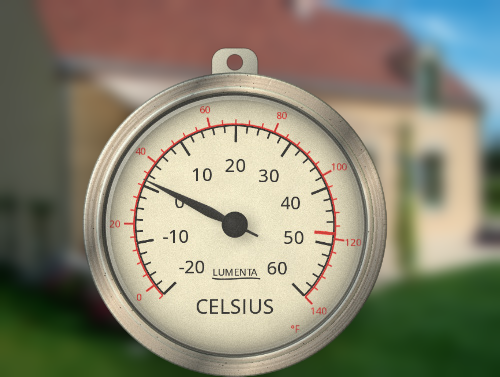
**1** °C
